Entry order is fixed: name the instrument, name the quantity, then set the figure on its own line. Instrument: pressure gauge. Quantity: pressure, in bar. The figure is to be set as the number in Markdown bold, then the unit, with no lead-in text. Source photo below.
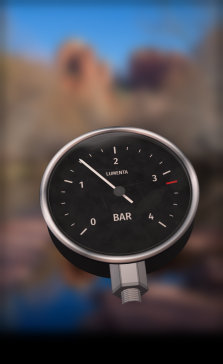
**1.4** bar
